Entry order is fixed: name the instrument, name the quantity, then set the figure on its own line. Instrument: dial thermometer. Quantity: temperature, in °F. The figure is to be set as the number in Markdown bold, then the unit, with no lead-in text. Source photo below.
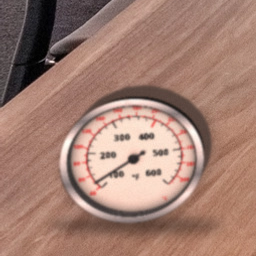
**120** °F
